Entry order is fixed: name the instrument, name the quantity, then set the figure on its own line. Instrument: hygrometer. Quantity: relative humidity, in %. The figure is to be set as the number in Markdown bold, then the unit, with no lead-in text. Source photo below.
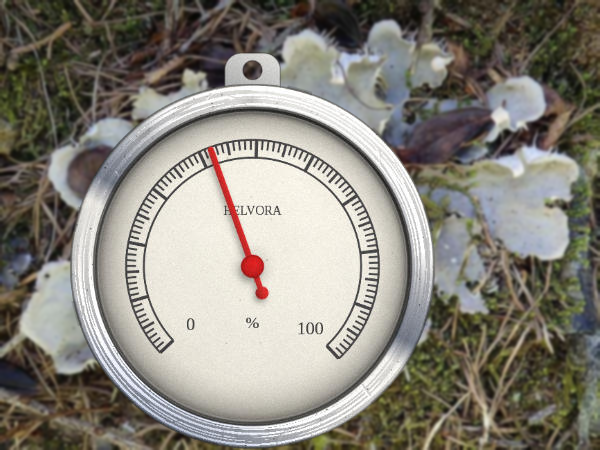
**42** %
